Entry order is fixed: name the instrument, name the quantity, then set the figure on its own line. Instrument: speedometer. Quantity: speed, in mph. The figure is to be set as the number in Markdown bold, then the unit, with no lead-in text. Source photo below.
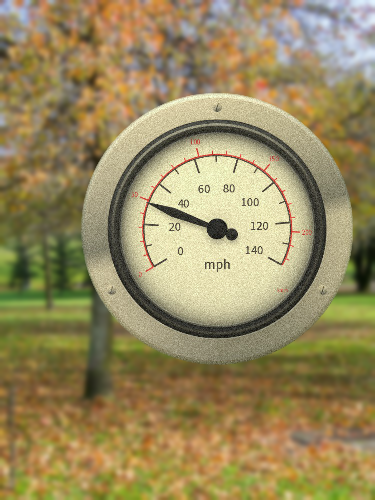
**30** mph
